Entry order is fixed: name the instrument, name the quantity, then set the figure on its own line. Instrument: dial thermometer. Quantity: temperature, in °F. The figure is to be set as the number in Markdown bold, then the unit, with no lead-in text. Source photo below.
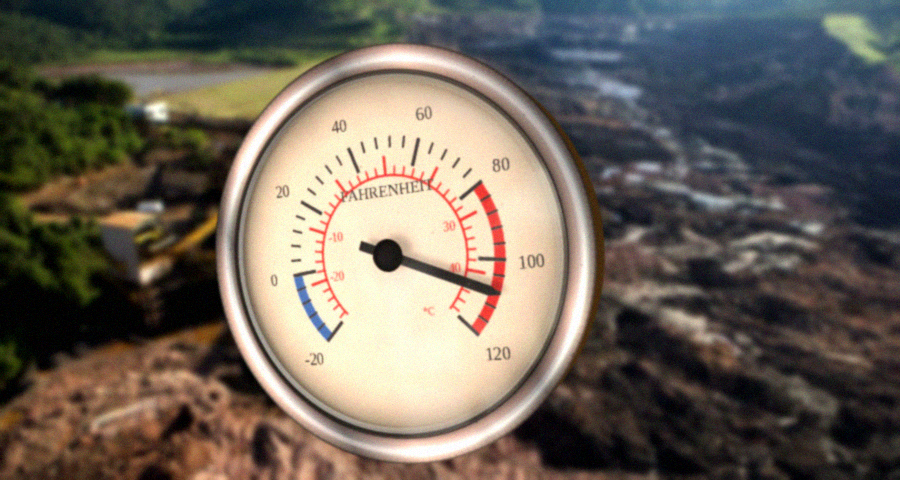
**108** °F
